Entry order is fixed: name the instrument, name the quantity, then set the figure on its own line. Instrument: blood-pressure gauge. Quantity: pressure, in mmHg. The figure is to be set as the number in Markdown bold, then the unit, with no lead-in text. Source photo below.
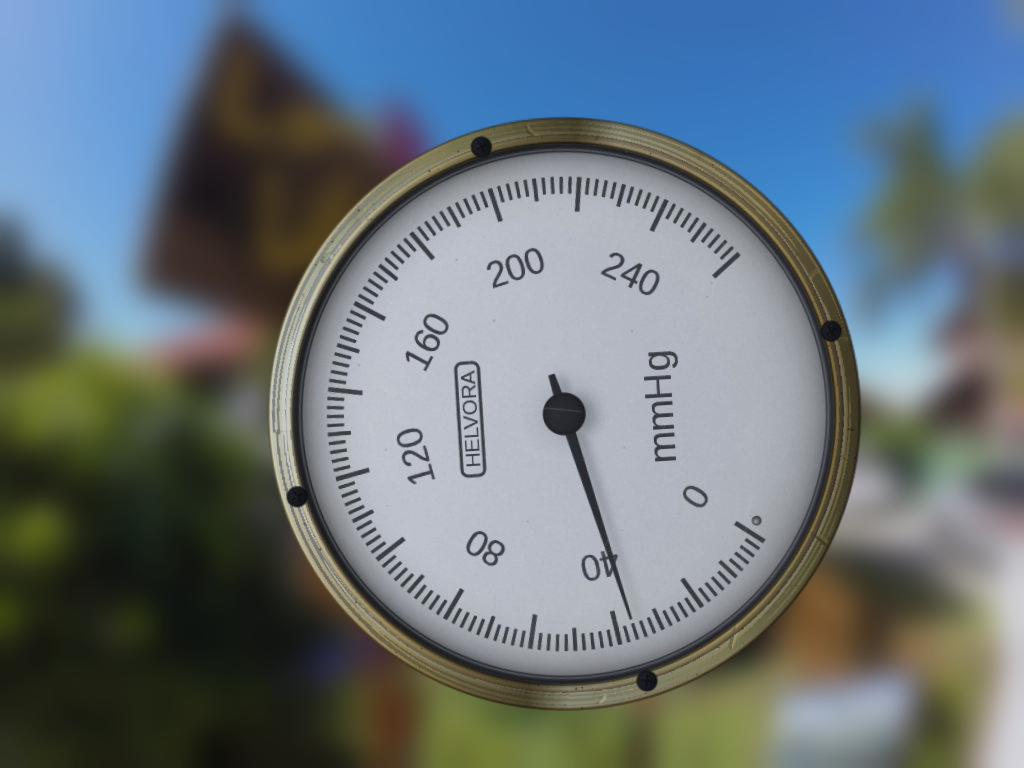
**36** mmHg
